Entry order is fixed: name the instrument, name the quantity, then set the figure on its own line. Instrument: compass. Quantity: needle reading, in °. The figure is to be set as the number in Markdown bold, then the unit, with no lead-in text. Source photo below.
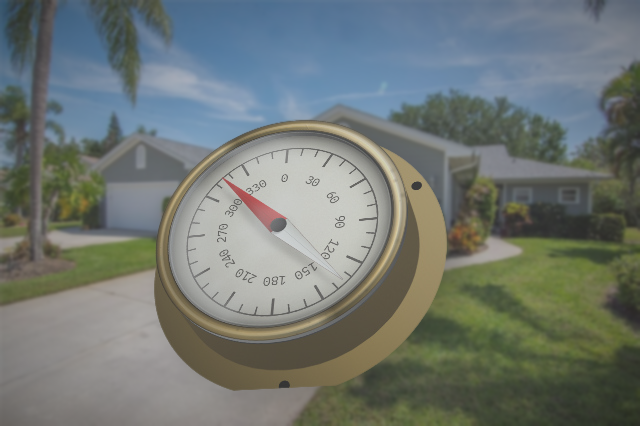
**315** °
